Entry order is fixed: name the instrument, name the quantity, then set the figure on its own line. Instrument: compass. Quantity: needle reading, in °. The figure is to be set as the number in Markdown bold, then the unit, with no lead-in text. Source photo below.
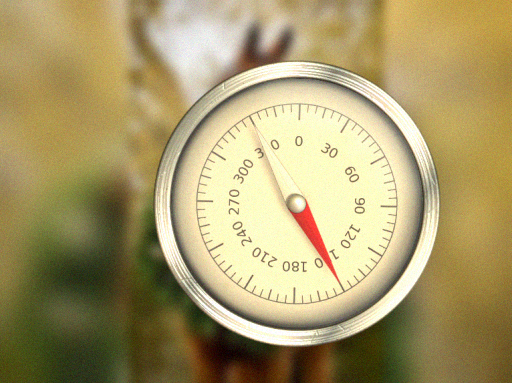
**150** °
